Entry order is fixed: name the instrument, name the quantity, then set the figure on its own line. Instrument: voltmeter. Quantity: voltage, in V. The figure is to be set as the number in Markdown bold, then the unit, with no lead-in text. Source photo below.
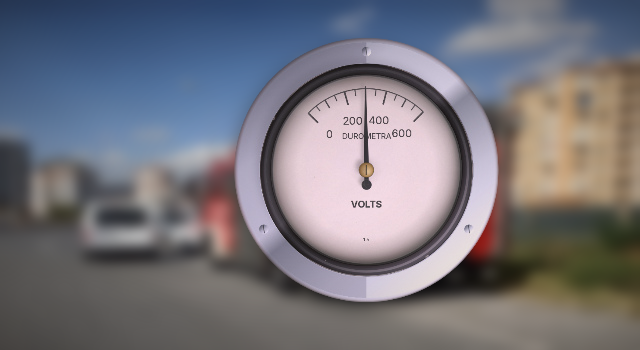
**300** V
